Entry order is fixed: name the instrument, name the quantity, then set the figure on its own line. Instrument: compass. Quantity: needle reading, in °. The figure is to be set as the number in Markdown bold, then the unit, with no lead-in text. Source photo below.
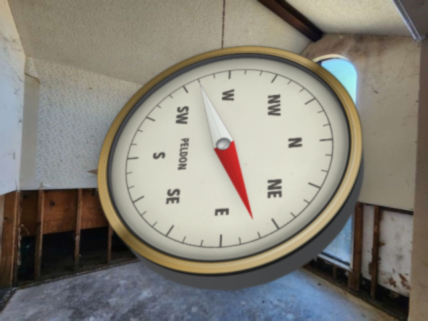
**70** °
